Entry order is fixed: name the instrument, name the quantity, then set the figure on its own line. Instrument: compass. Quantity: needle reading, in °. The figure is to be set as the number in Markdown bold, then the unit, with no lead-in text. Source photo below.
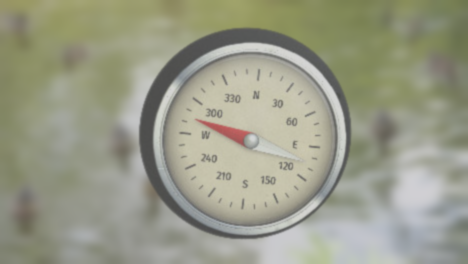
**285** °
